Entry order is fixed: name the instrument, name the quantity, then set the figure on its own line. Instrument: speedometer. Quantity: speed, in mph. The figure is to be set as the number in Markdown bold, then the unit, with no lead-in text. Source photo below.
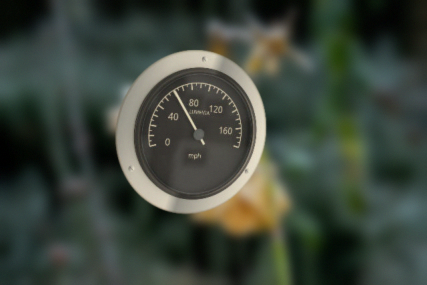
**60** mph
